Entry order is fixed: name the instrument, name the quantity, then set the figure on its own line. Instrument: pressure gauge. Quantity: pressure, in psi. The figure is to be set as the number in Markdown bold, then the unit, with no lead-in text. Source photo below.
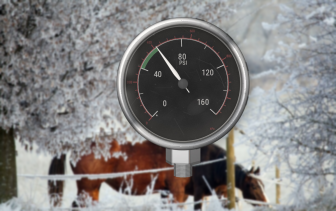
**60** psi
